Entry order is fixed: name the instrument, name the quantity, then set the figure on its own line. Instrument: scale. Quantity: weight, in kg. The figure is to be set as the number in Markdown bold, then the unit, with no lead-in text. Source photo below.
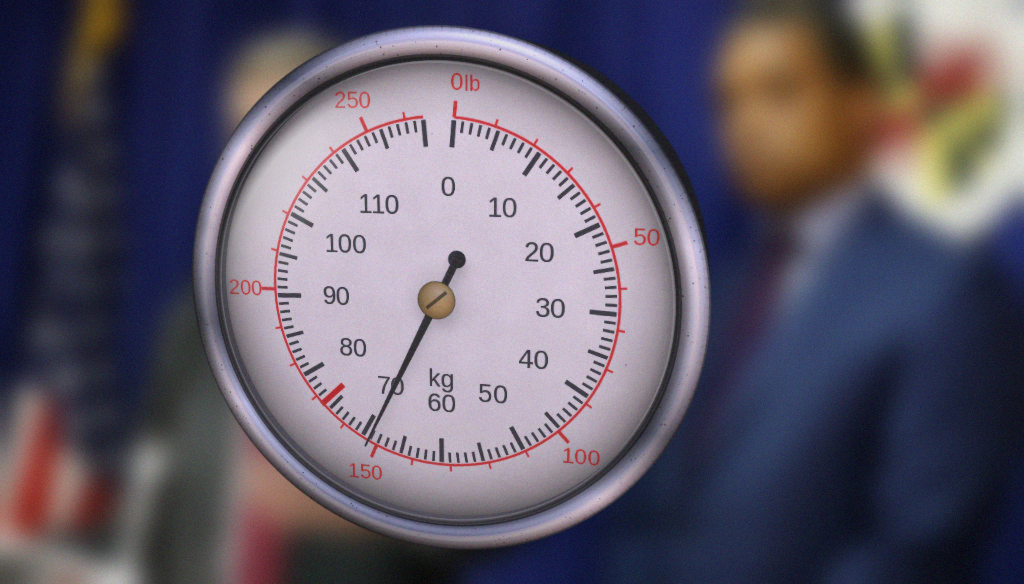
**69** kg
